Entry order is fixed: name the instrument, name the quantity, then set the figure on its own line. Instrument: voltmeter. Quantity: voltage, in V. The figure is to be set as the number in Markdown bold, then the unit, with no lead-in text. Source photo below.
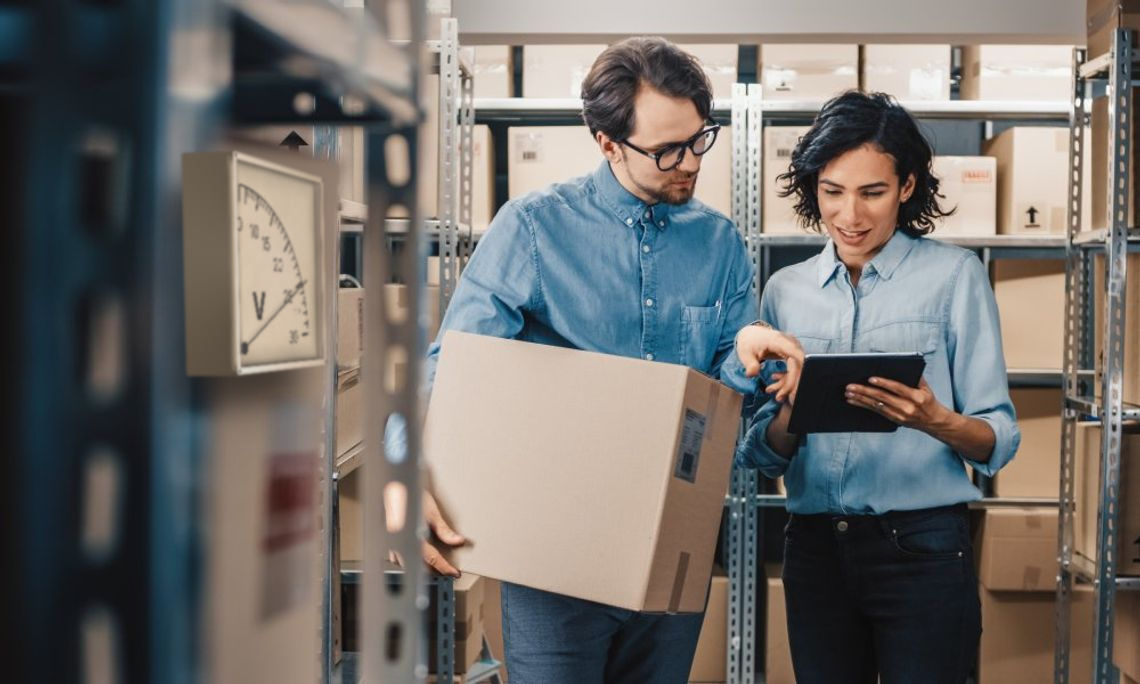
**25** V
